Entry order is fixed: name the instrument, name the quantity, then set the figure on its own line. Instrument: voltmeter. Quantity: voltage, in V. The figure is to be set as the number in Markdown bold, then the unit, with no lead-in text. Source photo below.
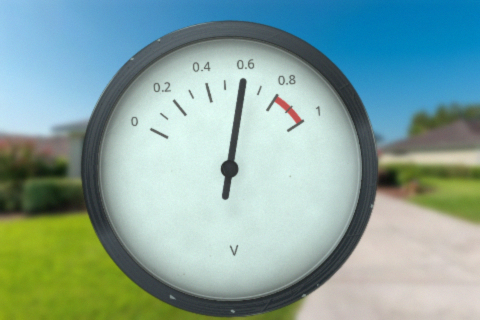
**0.6** V
